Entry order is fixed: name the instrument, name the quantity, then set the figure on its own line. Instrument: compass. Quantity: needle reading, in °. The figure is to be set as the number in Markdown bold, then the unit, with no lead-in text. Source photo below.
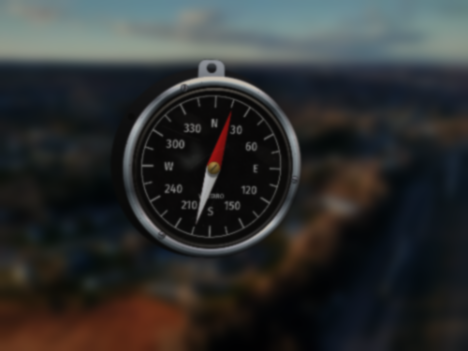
**15** °
